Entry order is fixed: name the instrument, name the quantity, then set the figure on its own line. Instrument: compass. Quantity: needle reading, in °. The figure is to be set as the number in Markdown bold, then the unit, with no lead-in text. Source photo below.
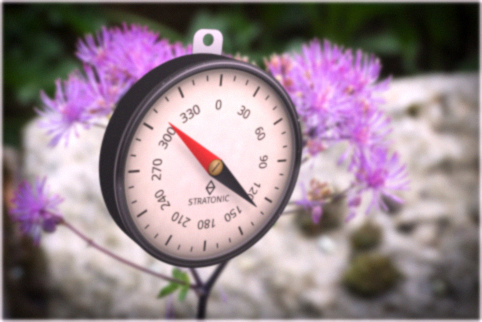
**310** °
